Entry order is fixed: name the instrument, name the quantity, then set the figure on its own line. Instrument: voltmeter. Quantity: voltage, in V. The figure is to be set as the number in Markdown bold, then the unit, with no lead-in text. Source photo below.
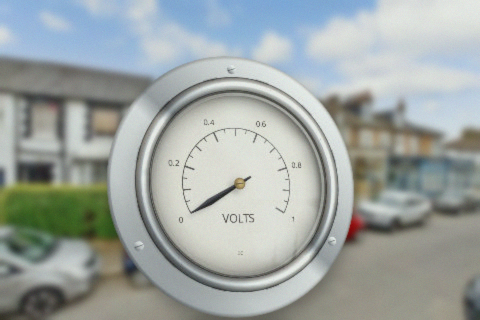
**0** V
